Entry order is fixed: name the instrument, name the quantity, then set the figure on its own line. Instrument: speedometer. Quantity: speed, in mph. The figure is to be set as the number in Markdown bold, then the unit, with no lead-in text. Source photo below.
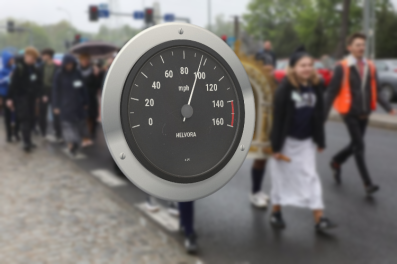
**95** mph
